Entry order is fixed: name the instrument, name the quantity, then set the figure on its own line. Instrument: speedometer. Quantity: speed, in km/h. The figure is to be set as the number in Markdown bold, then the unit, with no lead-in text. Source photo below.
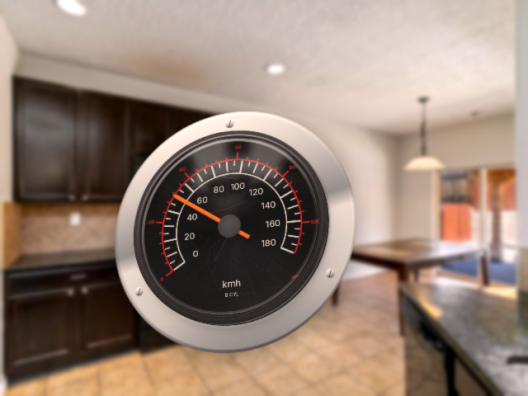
**50** km/h
